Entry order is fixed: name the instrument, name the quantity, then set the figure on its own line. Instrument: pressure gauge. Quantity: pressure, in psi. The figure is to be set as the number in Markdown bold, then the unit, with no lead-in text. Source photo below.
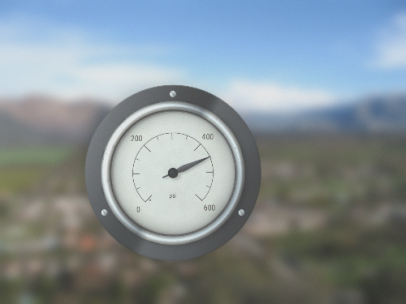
**450** psi
